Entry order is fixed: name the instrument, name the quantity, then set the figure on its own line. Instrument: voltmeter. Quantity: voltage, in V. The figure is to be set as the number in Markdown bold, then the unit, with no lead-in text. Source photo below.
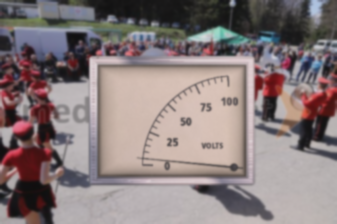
**5** V
